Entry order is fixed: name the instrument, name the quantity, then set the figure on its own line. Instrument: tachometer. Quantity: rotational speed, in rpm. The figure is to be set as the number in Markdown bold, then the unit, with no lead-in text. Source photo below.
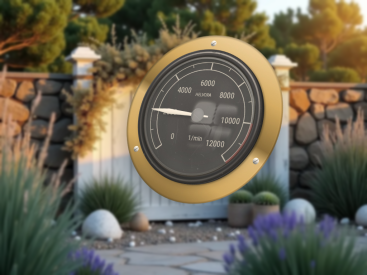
**2000** rpm
